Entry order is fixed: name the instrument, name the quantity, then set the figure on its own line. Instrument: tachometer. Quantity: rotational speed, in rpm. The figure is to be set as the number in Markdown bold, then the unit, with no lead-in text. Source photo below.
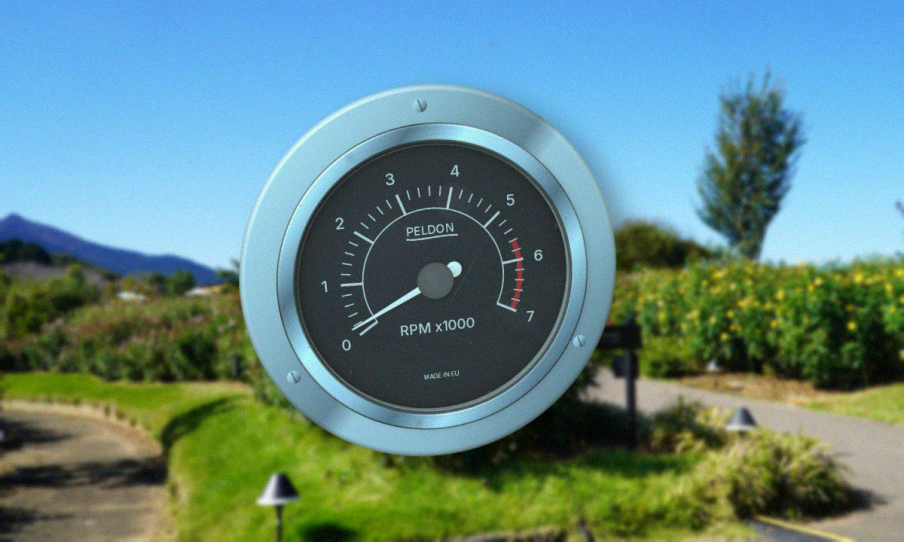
**200** rpm
